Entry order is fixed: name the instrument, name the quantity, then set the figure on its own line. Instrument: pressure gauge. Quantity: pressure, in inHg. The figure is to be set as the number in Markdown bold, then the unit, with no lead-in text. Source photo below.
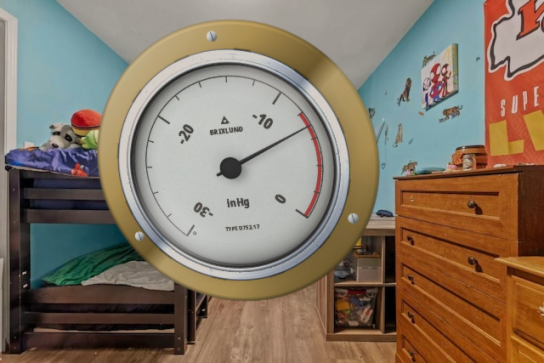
**-7** inHg
